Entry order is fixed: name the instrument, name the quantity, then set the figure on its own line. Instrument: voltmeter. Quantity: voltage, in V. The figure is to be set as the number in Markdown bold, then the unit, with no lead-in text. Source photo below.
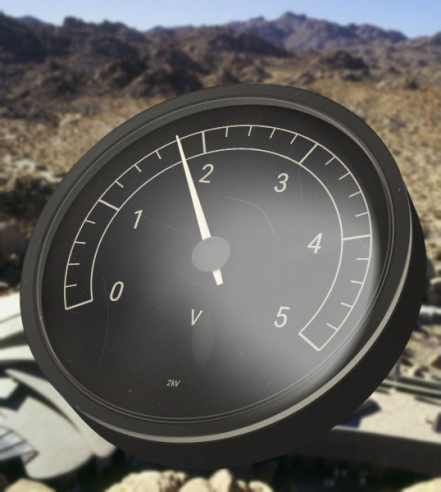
**1.8** V
